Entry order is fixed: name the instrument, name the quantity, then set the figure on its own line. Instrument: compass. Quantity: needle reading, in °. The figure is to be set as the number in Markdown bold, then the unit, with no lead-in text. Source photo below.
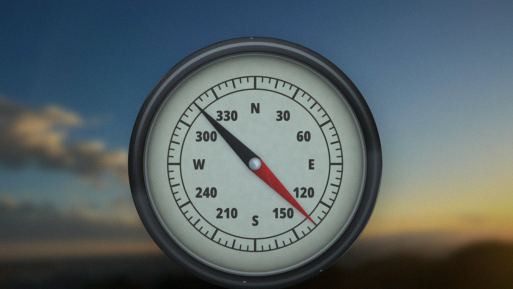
**135** °
